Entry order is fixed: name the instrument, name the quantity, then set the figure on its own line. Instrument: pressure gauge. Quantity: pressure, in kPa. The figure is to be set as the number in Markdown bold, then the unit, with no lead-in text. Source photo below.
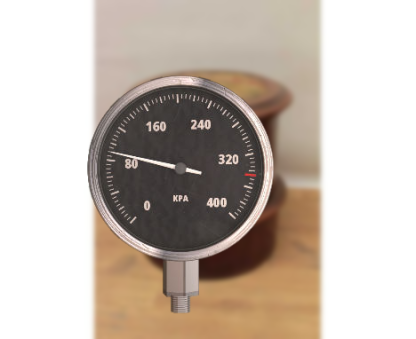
**90** kPa
